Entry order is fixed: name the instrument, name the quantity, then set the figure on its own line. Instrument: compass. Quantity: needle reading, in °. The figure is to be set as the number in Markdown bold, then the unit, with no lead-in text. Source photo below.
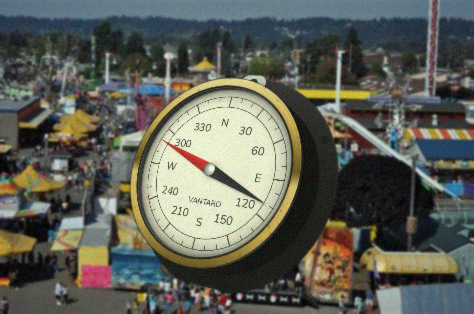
**290** °
